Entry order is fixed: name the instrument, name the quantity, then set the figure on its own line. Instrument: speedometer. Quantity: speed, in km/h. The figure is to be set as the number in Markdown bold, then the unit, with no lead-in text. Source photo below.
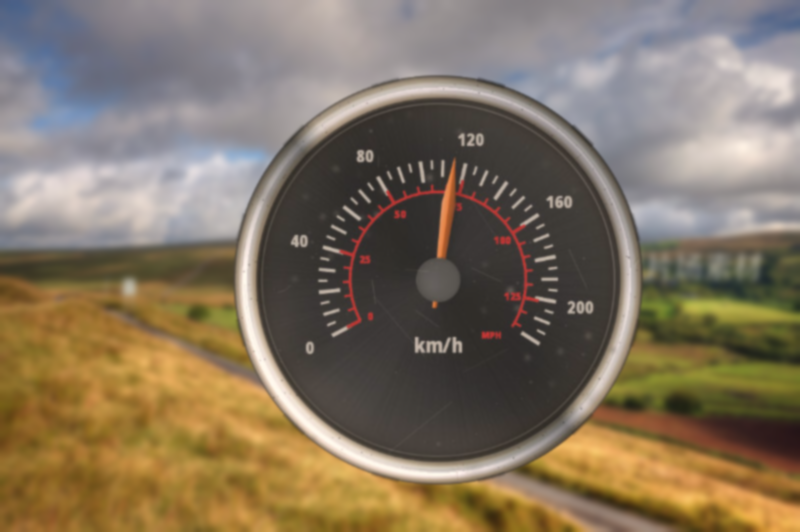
**115** km/h
